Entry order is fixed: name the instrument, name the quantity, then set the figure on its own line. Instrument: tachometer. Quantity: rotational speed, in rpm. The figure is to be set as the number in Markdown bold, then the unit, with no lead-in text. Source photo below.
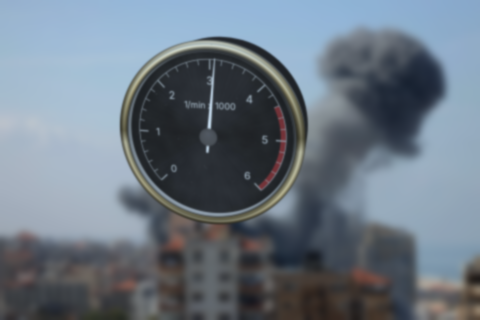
**3100** rpm
